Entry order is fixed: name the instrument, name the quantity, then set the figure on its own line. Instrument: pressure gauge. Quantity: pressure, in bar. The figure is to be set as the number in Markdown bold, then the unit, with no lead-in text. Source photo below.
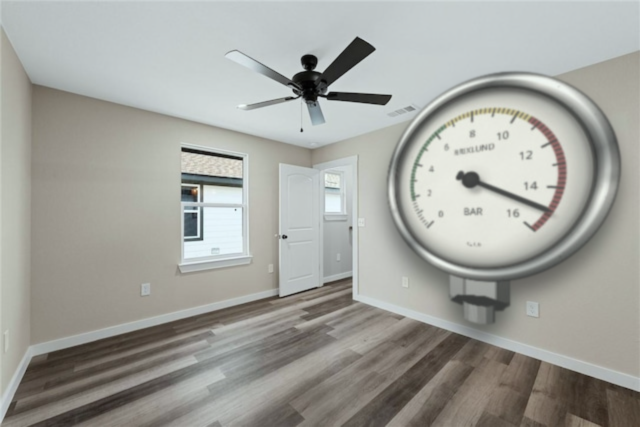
**15** bar
